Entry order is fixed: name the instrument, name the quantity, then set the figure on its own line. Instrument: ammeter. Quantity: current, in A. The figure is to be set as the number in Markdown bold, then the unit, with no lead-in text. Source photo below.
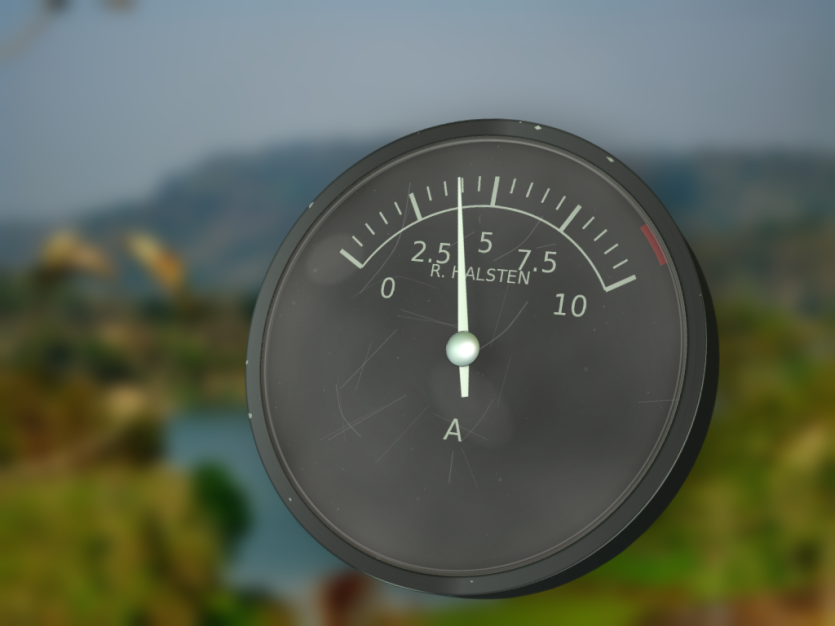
**4** A
